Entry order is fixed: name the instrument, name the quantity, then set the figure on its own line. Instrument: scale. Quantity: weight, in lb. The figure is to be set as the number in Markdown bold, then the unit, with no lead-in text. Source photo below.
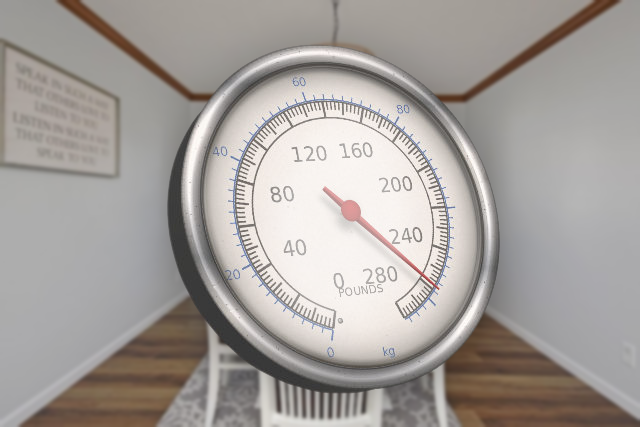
**260** lb
